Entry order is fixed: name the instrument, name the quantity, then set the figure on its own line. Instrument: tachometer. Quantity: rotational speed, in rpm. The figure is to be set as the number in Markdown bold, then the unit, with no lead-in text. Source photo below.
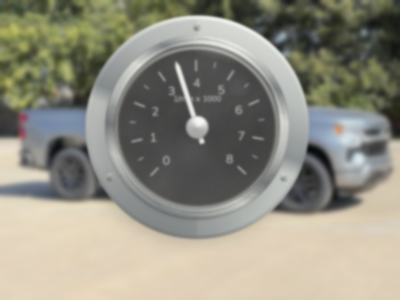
**3500** rpm
